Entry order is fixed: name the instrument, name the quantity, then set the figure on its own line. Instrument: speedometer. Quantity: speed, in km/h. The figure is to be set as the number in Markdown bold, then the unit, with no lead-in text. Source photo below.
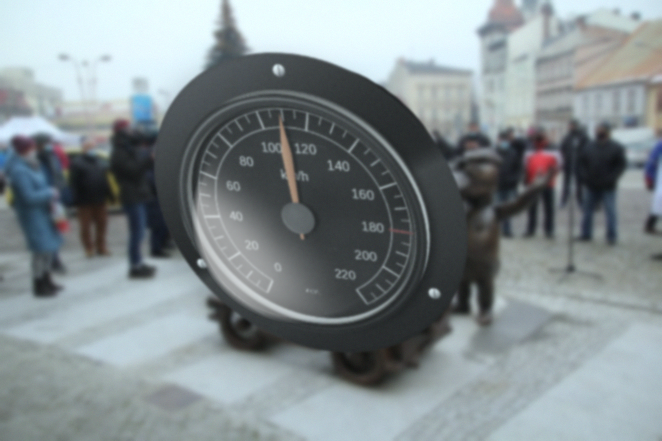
**110** km/h
